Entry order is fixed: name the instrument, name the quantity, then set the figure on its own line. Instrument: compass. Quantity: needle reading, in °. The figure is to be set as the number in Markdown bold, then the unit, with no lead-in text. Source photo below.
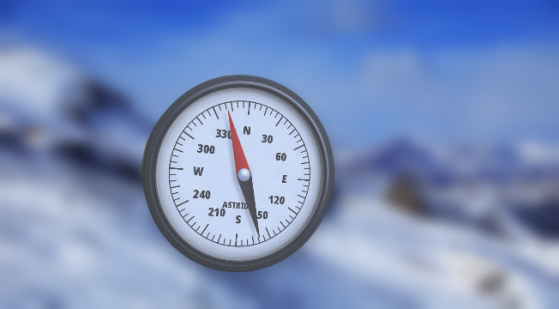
**340** °
